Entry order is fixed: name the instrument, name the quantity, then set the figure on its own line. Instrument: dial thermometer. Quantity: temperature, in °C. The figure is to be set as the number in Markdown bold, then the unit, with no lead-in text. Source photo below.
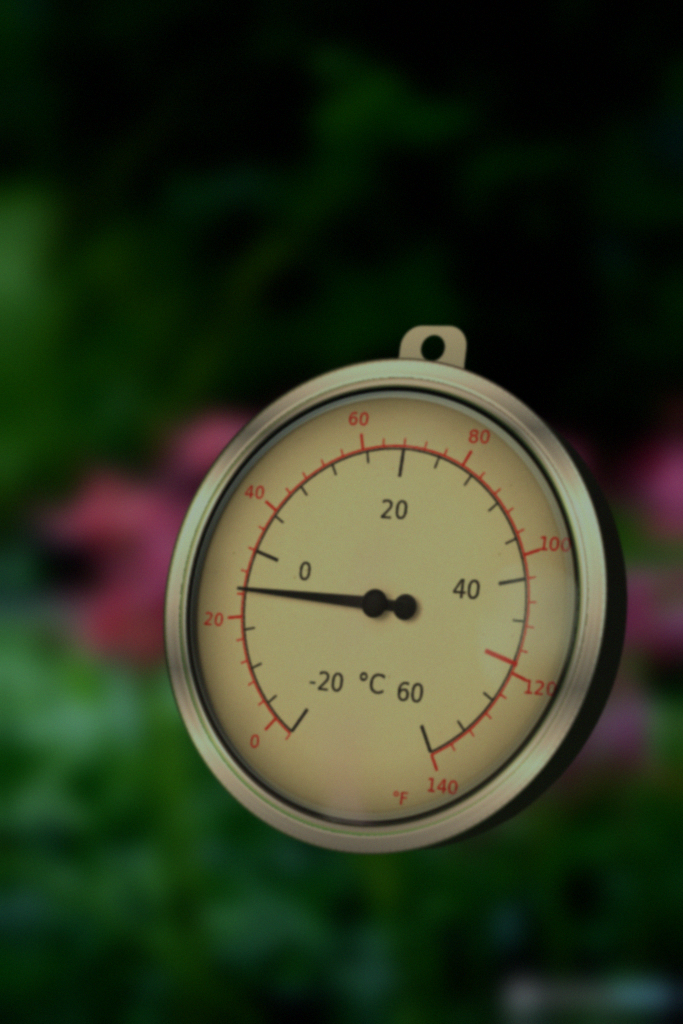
**-4** °C
